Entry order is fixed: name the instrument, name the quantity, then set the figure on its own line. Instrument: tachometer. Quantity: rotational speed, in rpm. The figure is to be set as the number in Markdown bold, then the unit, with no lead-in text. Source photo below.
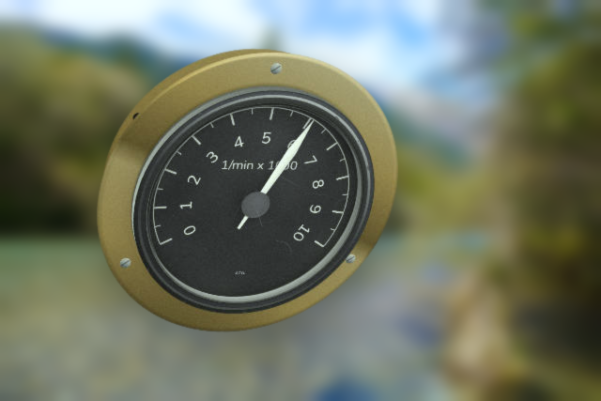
**6000** rpm
